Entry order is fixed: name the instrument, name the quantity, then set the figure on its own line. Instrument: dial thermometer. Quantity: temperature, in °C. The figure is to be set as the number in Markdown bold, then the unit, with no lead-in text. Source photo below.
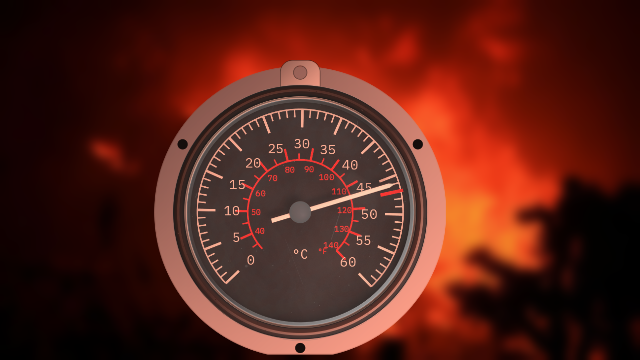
**46** °C
